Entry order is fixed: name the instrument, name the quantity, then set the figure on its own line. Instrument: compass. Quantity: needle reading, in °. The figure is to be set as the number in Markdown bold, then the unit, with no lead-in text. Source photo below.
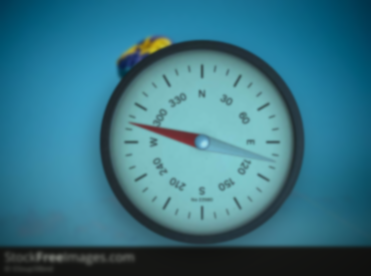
**285** °
